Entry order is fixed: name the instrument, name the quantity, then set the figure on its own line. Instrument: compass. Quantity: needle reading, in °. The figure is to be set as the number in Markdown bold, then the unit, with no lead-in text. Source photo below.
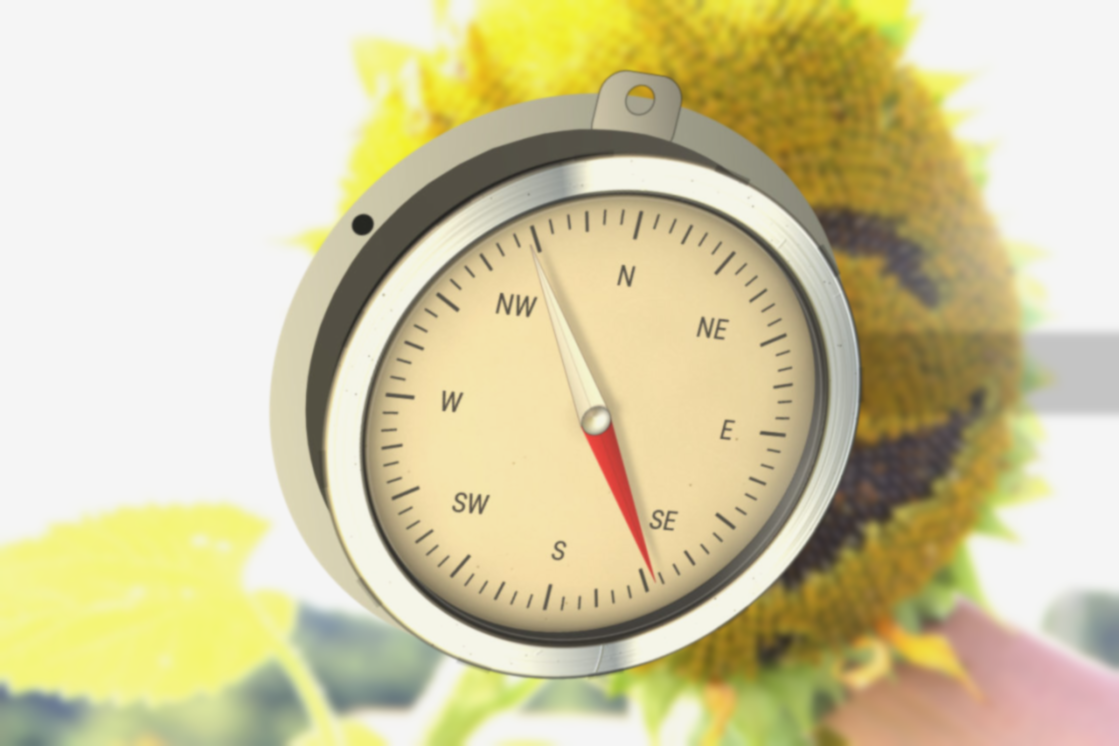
**147.5** °
